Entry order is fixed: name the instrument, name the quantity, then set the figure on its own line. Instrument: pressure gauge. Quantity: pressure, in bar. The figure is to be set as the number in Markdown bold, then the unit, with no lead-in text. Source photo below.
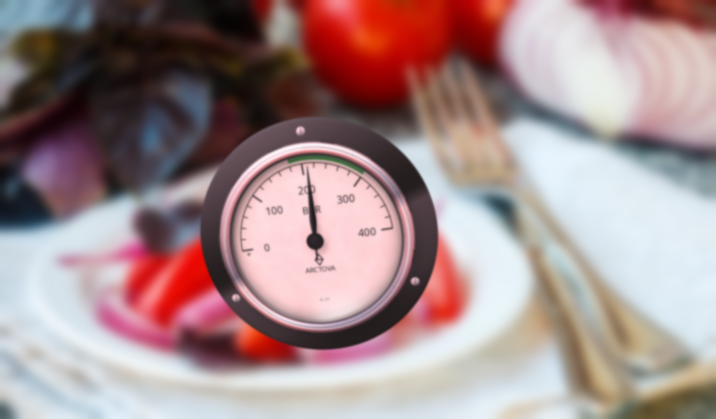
**210** bar
